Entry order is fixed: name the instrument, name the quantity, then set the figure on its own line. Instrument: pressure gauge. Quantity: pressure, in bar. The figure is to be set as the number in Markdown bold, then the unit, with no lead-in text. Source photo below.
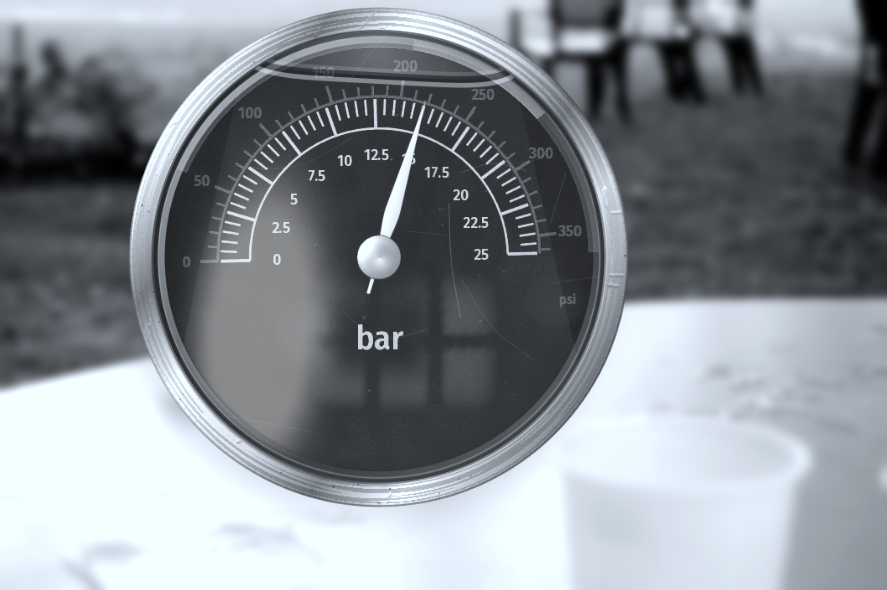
**15** bar
